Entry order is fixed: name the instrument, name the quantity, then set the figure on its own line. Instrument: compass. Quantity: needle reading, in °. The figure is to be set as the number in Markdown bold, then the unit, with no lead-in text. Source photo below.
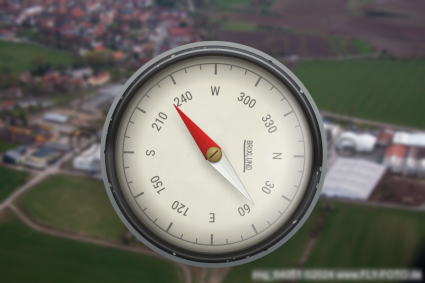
**230** °
